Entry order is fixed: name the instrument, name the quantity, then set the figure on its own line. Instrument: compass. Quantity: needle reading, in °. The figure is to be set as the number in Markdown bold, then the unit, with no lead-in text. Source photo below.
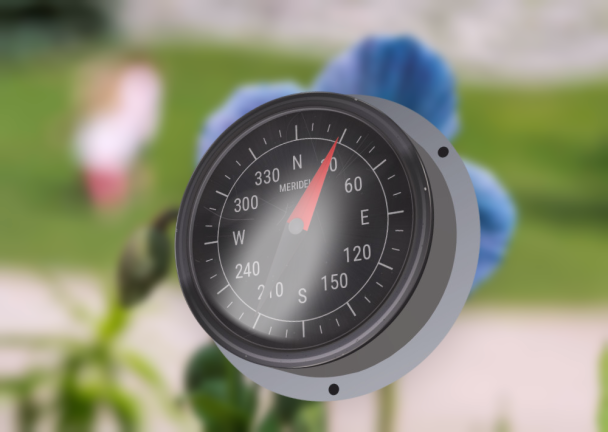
**30** °
